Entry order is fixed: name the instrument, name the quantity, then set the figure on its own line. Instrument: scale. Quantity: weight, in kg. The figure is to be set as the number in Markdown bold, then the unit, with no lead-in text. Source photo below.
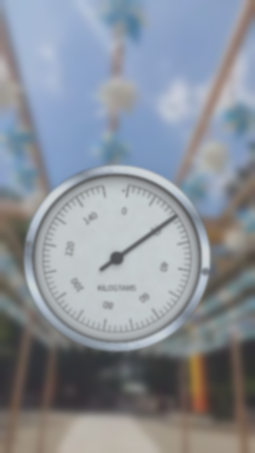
**20** kg
